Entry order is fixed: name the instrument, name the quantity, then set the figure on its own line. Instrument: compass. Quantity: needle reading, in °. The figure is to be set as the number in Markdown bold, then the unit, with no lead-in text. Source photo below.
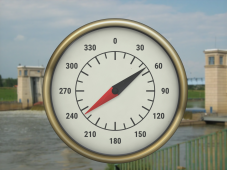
**232.5** °
